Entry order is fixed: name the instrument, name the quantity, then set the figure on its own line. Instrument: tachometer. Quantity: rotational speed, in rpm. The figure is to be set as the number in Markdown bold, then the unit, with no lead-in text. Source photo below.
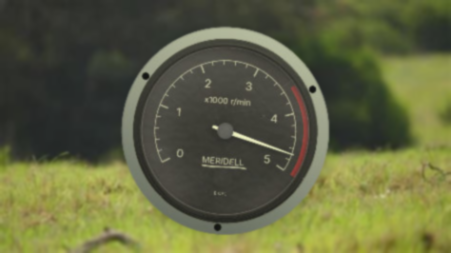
**4700** rpm
